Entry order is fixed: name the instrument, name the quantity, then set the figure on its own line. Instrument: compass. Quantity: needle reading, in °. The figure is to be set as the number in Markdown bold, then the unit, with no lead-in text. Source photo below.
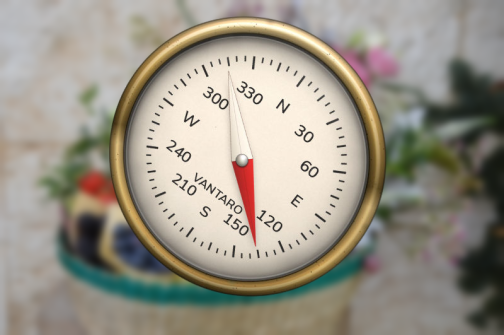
**135** °
